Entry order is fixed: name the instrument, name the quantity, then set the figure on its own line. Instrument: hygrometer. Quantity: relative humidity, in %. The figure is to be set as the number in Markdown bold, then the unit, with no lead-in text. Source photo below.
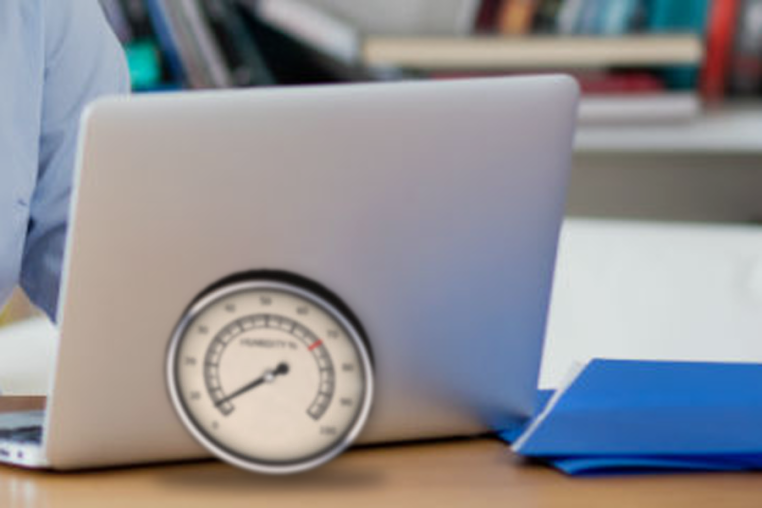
**5** %
